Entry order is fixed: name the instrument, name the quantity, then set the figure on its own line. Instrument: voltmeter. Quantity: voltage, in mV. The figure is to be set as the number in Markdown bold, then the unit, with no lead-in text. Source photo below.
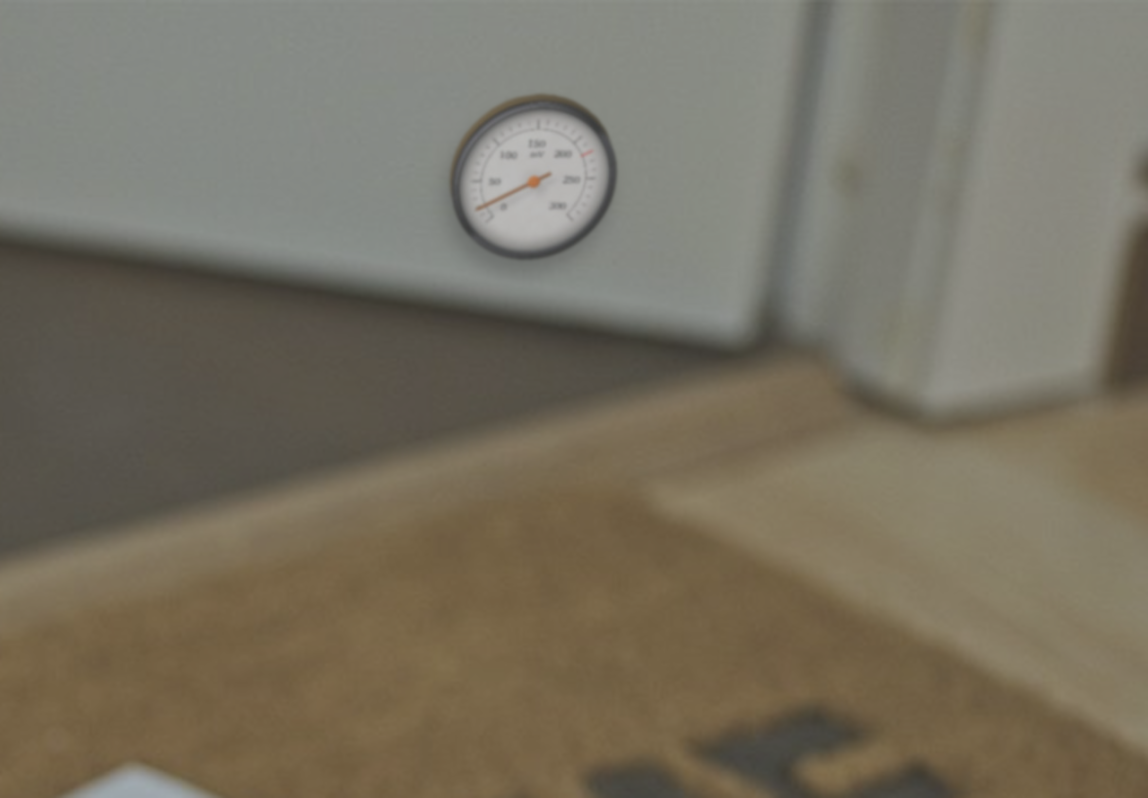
**20** mV
